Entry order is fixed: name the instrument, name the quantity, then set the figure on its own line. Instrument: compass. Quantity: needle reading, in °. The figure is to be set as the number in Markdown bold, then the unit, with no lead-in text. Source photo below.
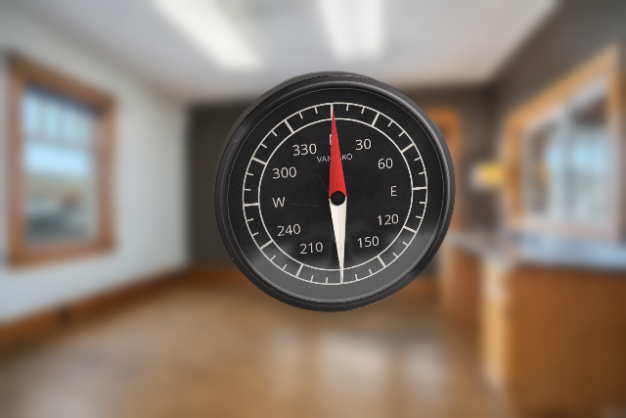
**0** °
